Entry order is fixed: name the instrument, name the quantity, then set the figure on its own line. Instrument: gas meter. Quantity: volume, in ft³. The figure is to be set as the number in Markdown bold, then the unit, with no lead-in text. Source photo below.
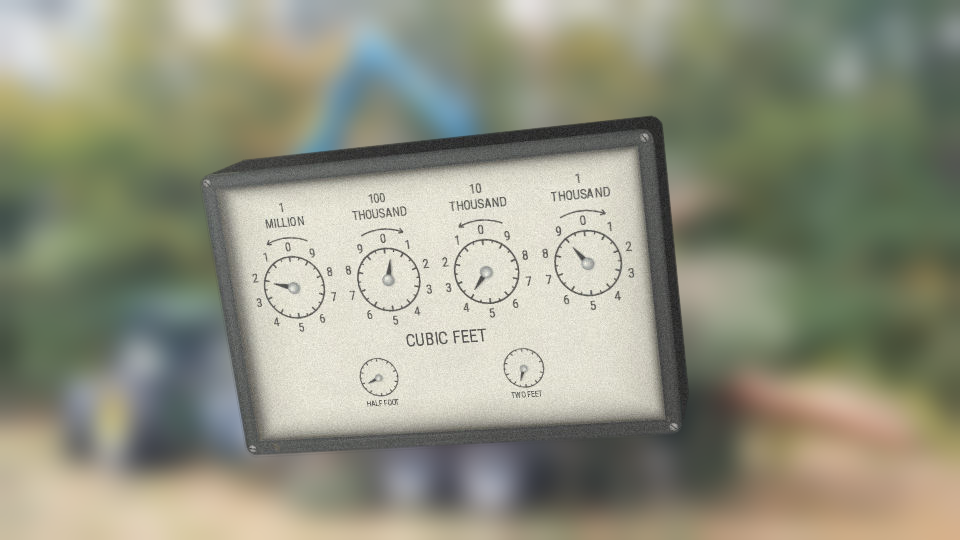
**203900** ft³
